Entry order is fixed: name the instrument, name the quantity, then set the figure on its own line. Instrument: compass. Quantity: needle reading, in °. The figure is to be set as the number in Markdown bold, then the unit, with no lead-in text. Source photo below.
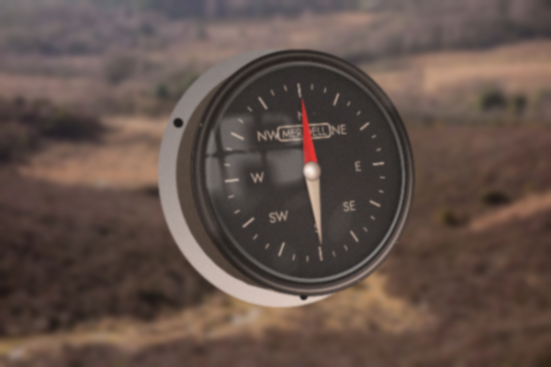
**0** °
